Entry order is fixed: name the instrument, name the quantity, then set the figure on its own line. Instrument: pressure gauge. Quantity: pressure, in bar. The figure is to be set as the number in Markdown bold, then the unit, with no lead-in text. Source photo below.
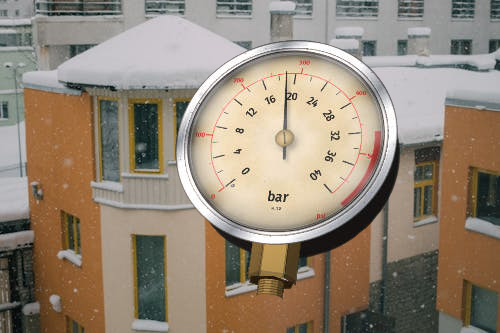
**19** bar
